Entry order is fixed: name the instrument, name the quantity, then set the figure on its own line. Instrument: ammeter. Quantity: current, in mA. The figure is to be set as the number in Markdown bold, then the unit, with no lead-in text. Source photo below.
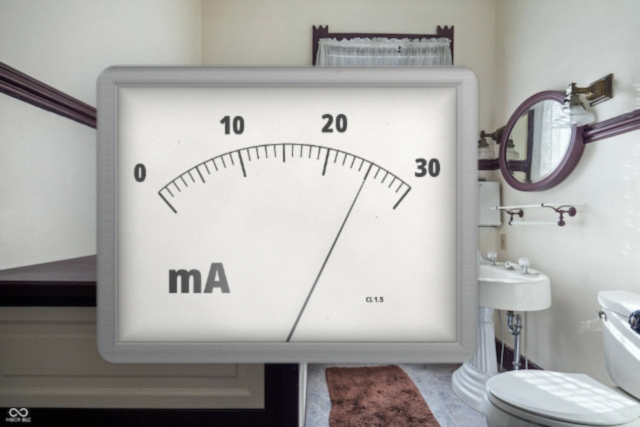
**25** mA
